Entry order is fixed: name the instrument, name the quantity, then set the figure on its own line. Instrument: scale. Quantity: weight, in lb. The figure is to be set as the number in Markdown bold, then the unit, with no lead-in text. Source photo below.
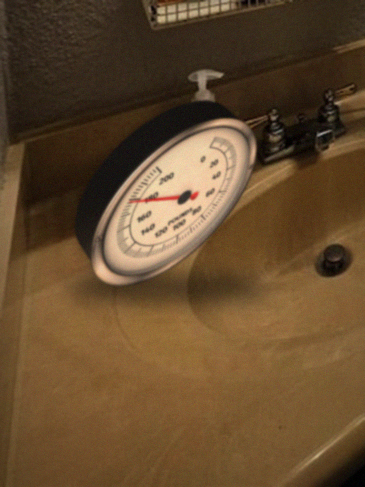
**180** lb
